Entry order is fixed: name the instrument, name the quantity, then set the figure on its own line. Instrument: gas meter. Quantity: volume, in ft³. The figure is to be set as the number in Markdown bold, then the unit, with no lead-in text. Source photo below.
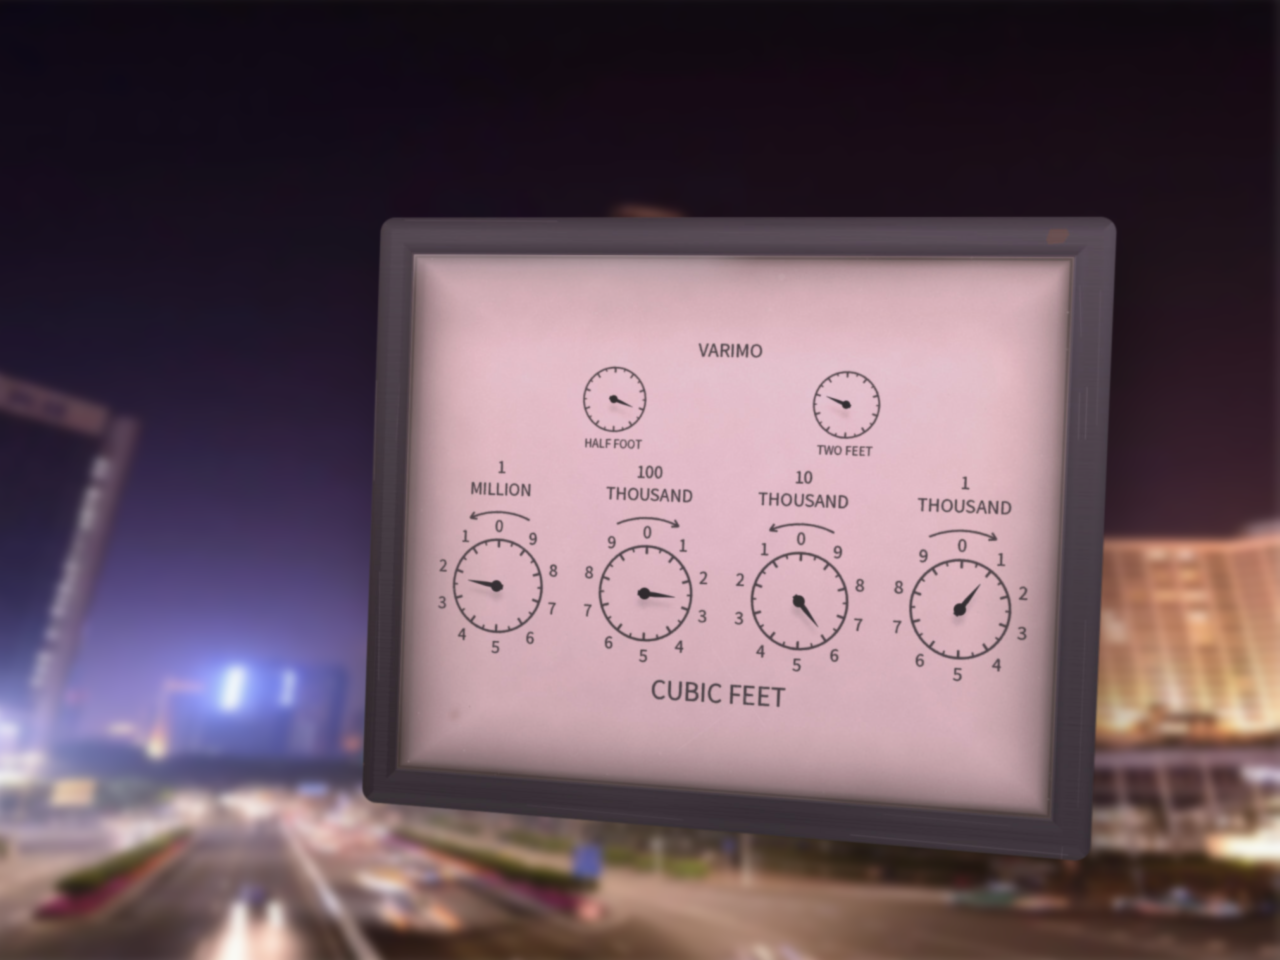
**226100** ft³
